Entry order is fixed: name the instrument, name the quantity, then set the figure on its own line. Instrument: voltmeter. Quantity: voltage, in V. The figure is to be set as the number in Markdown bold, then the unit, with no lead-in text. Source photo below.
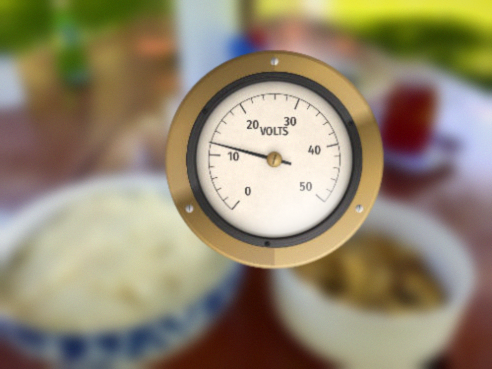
**12** V
